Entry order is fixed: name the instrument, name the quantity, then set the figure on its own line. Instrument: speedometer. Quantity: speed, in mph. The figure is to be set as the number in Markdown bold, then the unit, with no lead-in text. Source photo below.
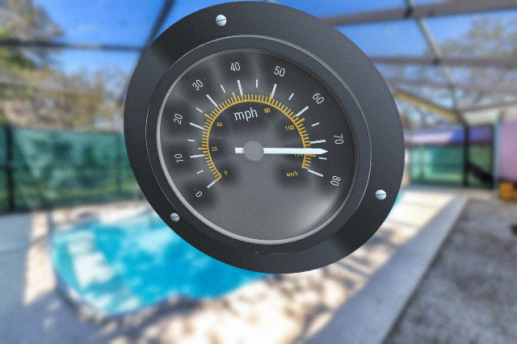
**72.5** mph
